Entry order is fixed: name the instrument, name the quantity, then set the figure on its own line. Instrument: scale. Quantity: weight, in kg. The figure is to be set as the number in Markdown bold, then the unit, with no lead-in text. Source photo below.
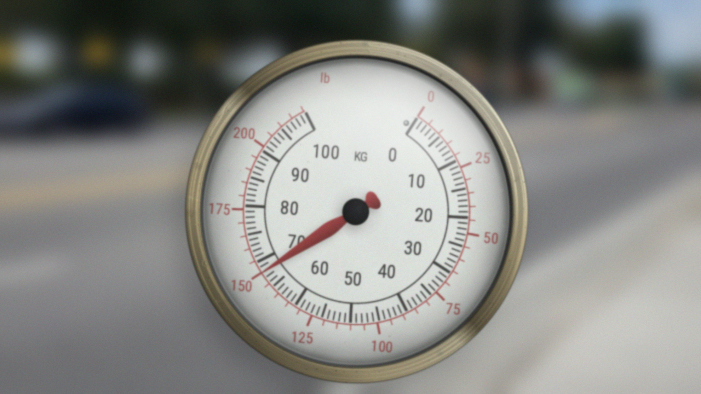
**68** kg
